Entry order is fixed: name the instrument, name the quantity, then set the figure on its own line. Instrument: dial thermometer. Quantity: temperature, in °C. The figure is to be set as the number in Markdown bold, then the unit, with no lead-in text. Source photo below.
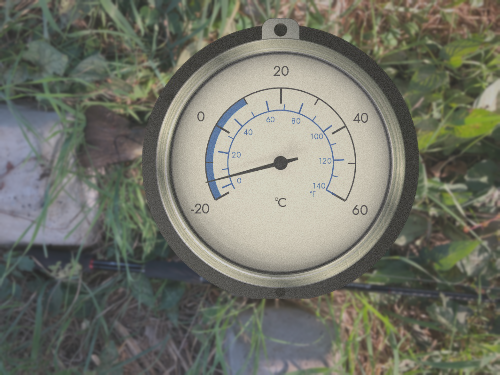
**-15** °C
